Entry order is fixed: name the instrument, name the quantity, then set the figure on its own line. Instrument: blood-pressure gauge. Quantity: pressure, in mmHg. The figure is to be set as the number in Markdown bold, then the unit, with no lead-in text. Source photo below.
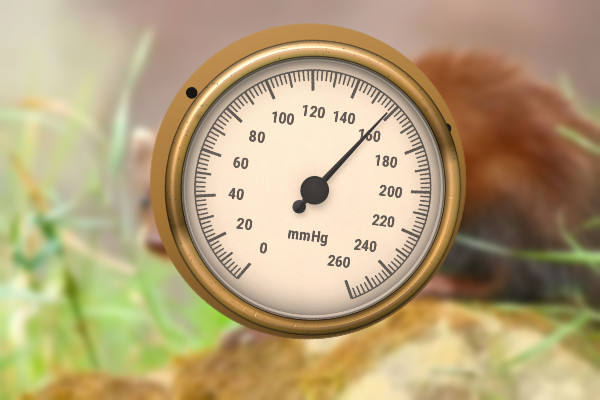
**158** mmHg
